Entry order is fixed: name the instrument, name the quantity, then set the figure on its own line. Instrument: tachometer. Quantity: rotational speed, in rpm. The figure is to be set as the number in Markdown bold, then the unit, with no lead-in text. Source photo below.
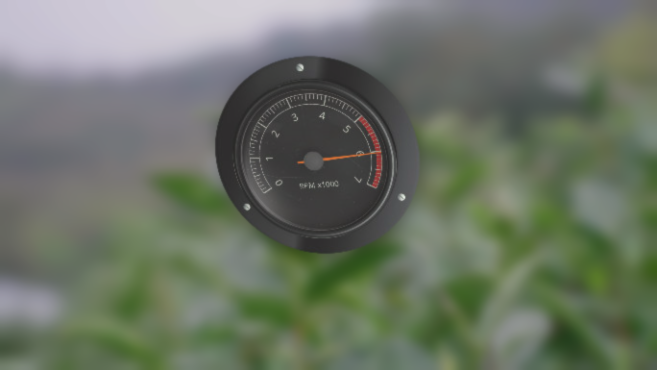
**6000** rpm
